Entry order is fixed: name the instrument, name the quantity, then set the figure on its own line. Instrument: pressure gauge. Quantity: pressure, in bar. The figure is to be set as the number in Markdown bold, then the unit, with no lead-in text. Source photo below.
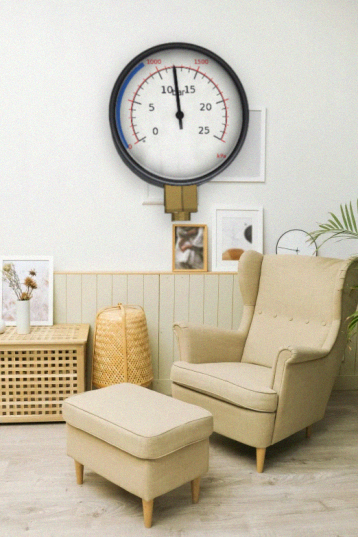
**12** bar
